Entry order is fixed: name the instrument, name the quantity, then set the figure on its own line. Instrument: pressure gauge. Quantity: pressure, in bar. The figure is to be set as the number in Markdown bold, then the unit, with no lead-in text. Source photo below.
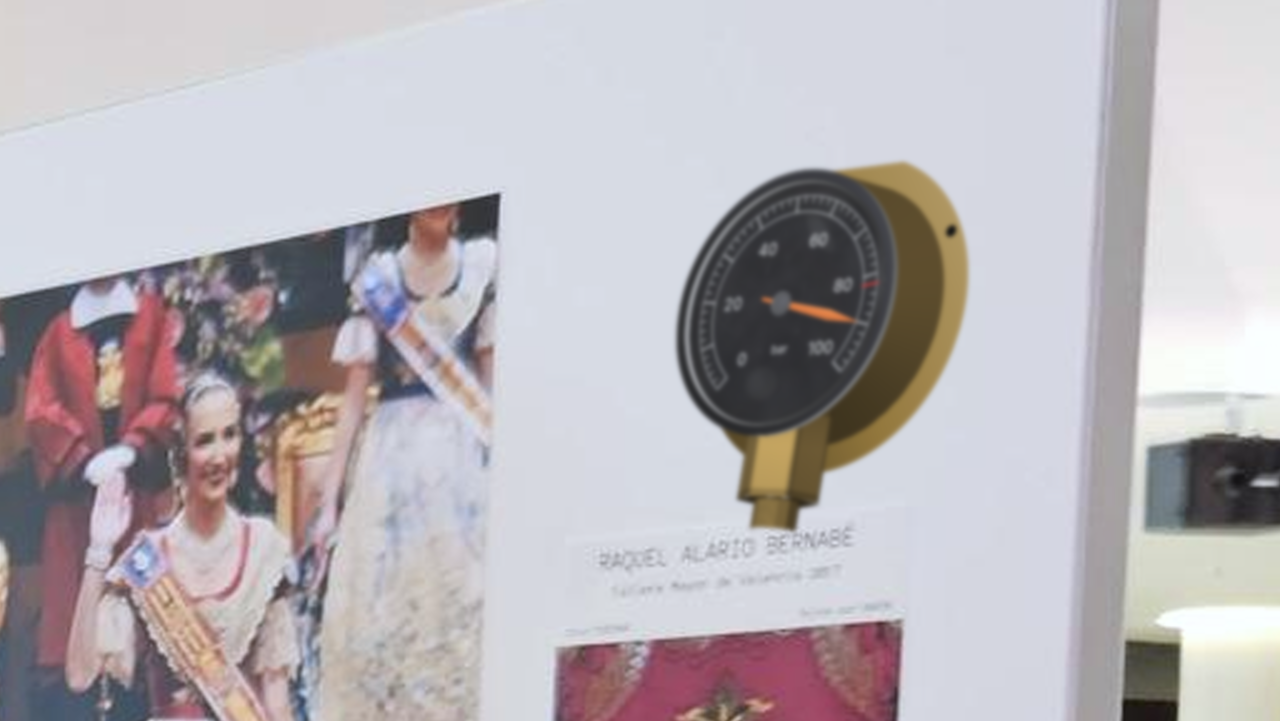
**90** bar
